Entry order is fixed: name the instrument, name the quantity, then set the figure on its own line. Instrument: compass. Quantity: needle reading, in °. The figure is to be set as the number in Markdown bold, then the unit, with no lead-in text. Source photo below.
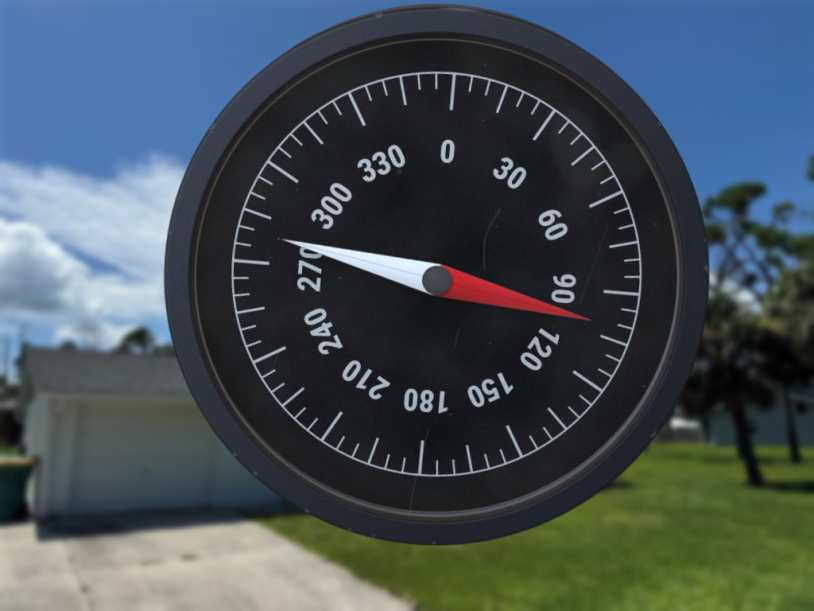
**100** °
